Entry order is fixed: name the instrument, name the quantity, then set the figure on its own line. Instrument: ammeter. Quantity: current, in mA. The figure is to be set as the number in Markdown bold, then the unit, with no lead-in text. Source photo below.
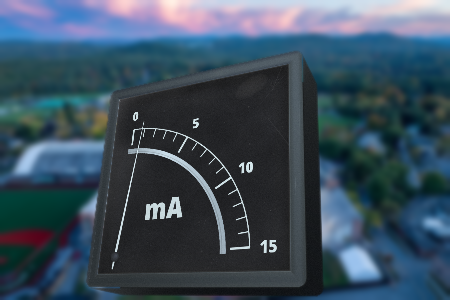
**1** mA
